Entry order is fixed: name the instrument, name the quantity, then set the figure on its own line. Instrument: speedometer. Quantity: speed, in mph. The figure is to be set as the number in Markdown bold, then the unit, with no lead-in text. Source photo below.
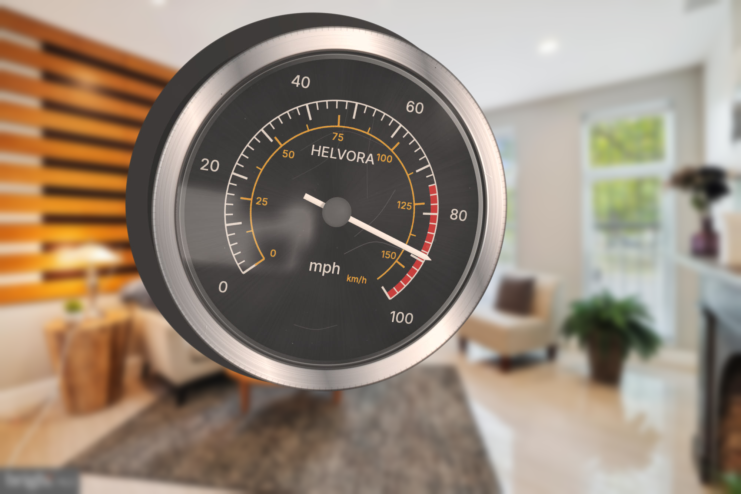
**89** mph
